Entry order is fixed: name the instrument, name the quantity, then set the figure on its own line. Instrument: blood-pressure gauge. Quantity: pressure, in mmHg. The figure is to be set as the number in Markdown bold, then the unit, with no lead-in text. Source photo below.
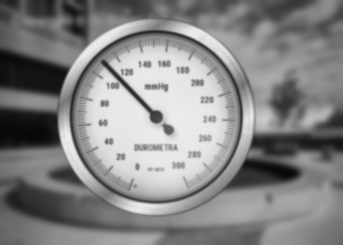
**110** mmHg
